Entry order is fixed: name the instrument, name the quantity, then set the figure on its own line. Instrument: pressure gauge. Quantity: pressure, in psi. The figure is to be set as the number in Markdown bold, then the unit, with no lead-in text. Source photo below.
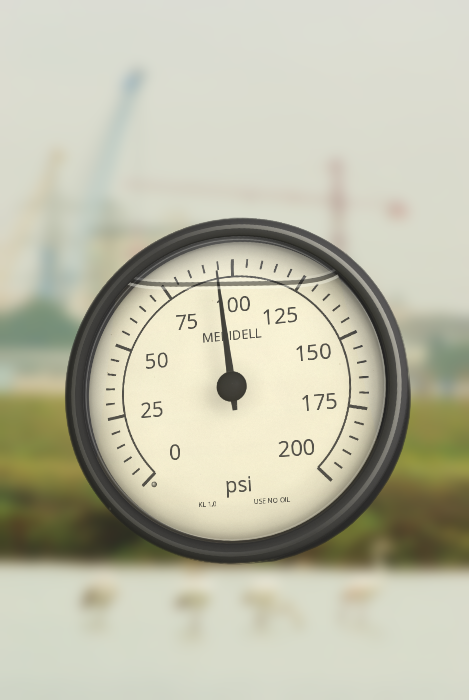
**95** psi
